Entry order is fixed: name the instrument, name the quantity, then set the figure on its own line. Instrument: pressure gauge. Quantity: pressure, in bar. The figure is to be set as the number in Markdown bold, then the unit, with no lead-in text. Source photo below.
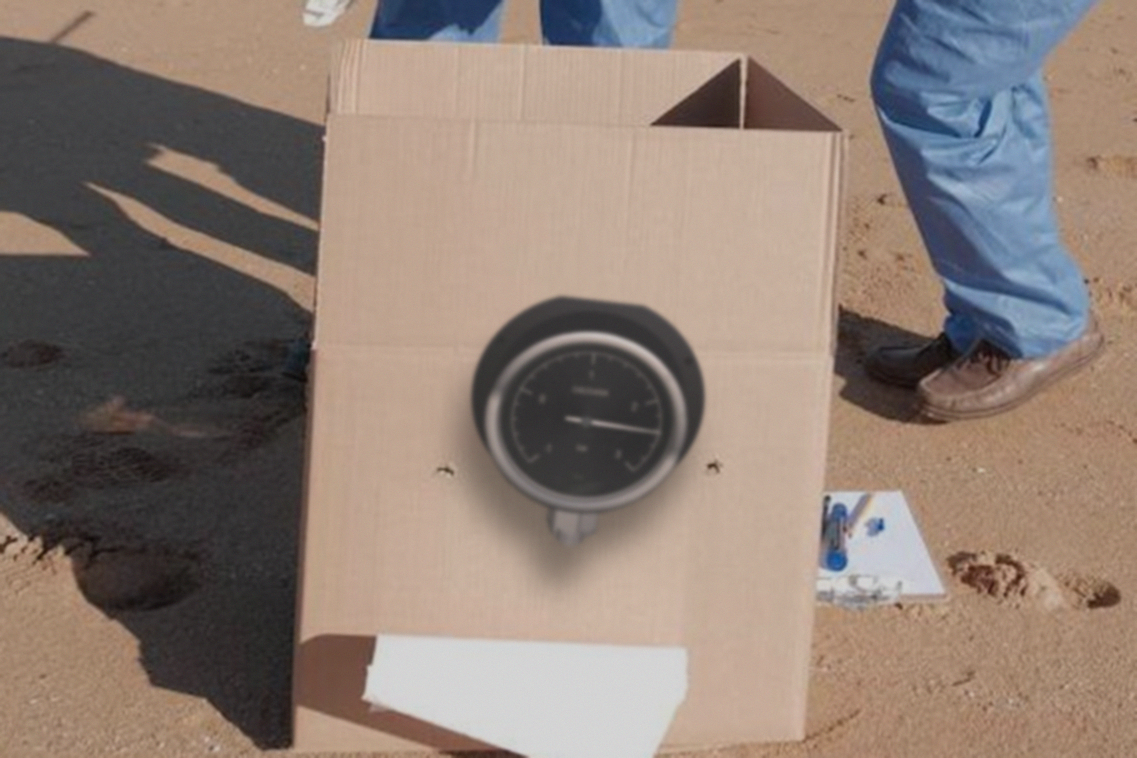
**2.4** bar
